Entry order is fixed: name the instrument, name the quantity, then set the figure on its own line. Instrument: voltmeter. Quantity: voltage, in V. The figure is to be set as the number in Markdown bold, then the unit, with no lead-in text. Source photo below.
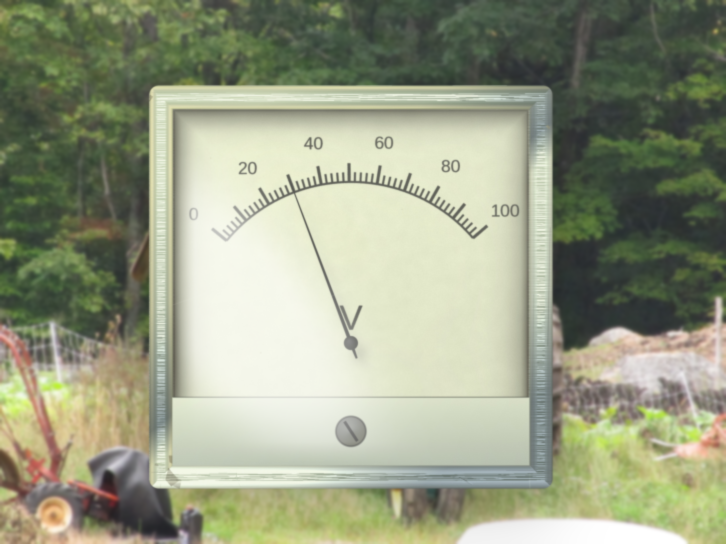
**30** V
